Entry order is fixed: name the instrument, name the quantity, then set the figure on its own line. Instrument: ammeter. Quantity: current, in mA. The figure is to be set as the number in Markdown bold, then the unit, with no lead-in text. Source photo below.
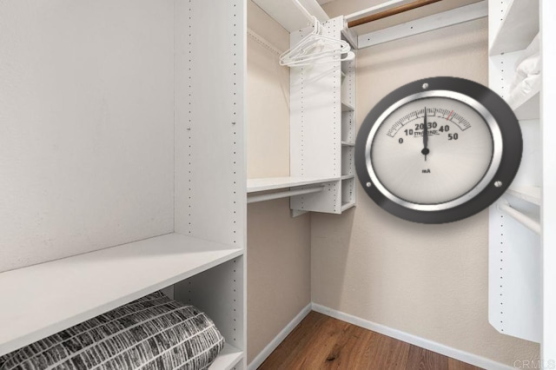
**25** mA
